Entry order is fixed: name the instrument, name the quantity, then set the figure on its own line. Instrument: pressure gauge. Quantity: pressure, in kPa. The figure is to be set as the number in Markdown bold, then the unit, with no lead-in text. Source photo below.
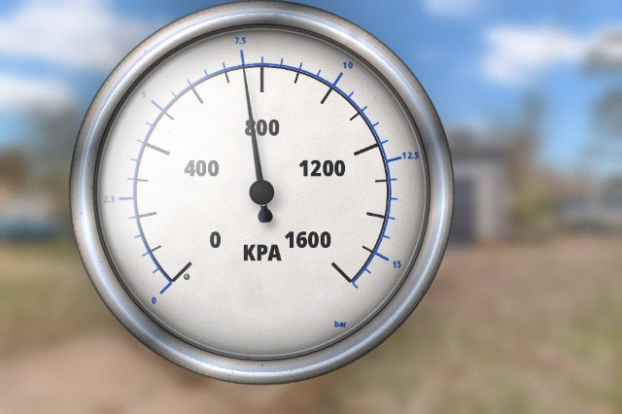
**750** kPa
